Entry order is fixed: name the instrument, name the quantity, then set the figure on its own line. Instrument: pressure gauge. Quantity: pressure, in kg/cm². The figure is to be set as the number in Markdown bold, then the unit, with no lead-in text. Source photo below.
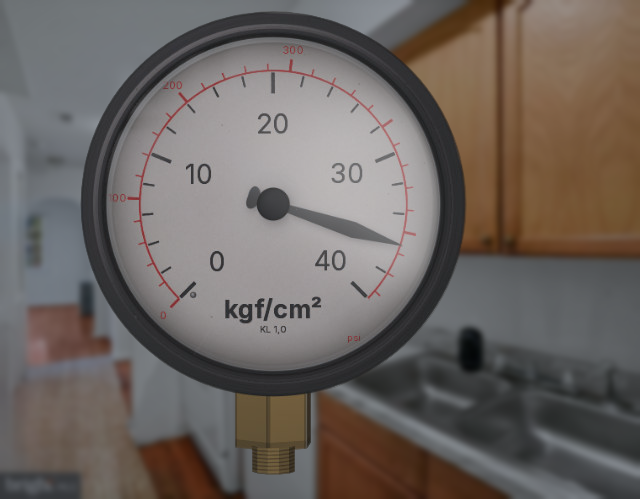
**36** kg/cm²
